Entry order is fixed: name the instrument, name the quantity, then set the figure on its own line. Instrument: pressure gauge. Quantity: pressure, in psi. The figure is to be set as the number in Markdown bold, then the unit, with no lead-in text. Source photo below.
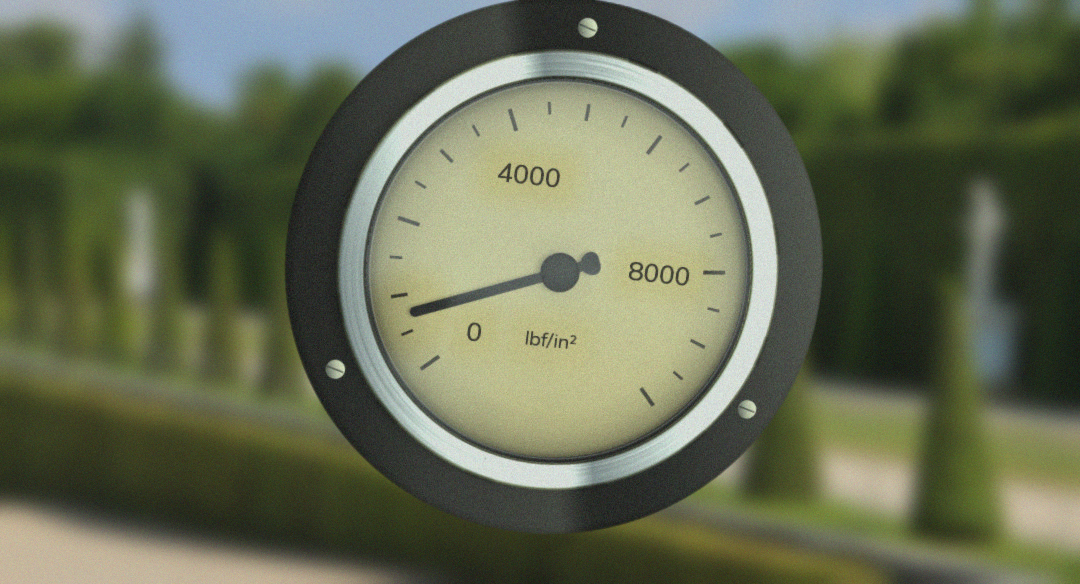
**750** psi
